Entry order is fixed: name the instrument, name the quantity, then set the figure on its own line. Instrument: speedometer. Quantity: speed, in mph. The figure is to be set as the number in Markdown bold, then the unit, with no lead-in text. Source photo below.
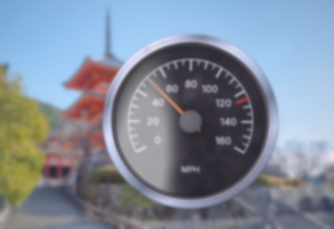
**50** mph
